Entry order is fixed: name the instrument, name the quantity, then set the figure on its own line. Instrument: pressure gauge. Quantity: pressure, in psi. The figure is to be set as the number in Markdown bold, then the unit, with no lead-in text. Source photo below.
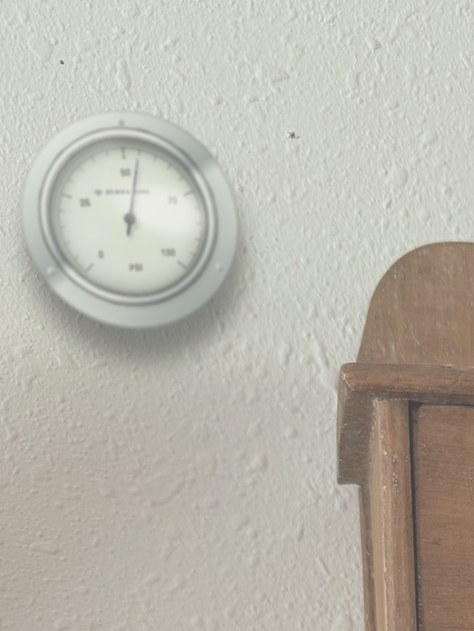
**55** psi
